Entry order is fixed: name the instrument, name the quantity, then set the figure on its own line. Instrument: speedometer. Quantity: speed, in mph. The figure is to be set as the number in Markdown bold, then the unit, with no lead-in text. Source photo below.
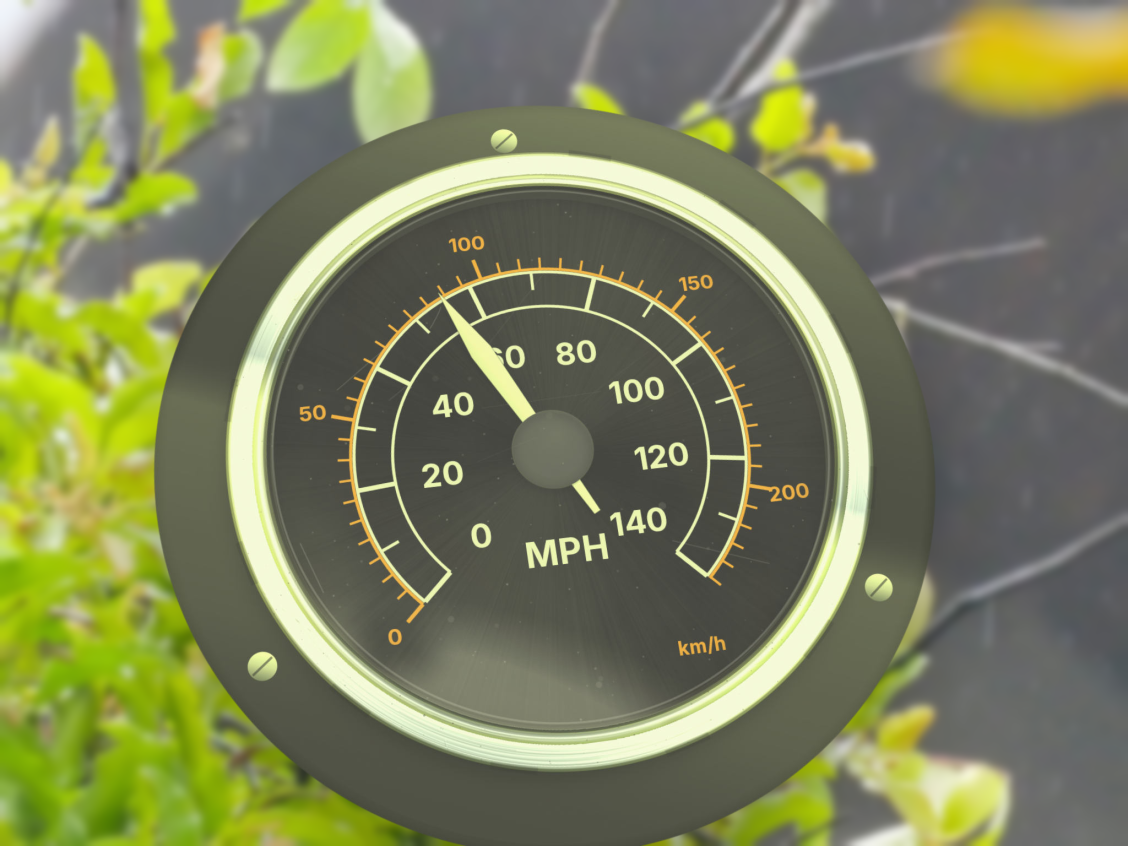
**55** mph
